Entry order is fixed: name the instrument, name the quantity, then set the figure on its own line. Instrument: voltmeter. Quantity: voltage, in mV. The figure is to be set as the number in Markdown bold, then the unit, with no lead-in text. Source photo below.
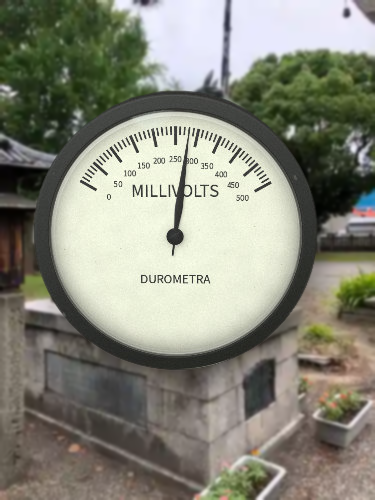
**280** mV
